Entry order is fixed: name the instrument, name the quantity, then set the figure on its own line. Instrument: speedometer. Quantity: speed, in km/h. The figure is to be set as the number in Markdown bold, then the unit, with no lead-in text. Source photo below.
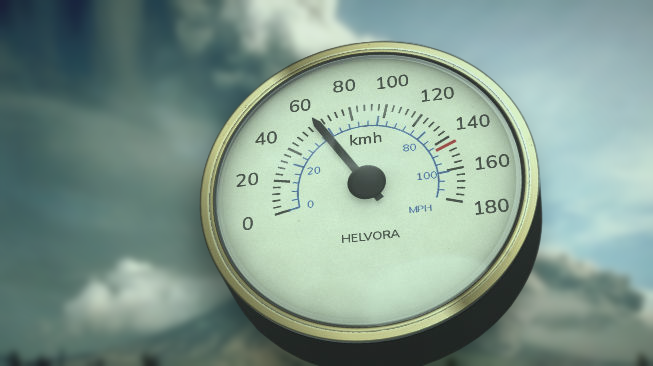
**60** km/h
